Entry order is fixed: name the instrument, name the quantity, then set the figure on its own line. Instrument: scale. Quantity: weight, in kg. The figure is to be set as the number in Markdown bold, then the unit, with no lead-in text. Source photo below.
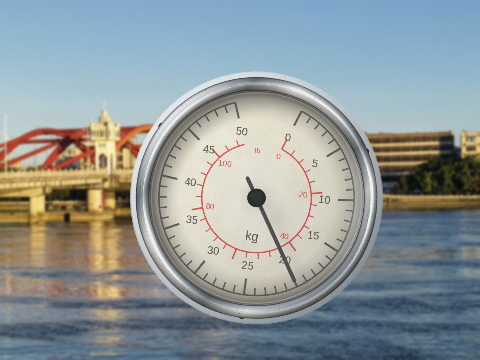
**20** kg
